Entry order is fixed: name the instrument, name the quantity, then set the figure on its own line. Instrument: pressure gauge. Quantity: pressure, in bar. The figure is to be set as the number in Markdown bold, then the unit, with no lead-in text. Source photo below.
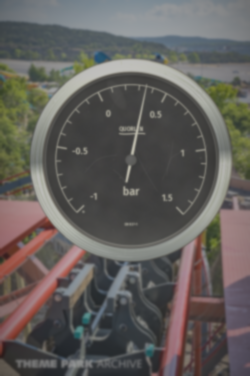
**0.35** bar
